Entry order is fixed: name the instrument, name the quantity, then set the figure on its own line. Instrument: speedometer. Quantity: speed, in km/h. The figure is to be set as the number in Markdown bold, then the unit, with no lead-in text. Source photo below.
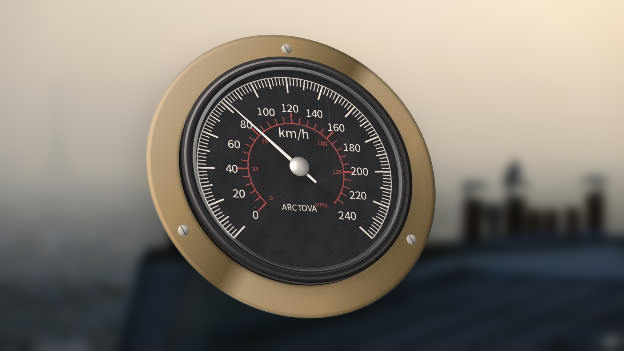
**80** km/h
